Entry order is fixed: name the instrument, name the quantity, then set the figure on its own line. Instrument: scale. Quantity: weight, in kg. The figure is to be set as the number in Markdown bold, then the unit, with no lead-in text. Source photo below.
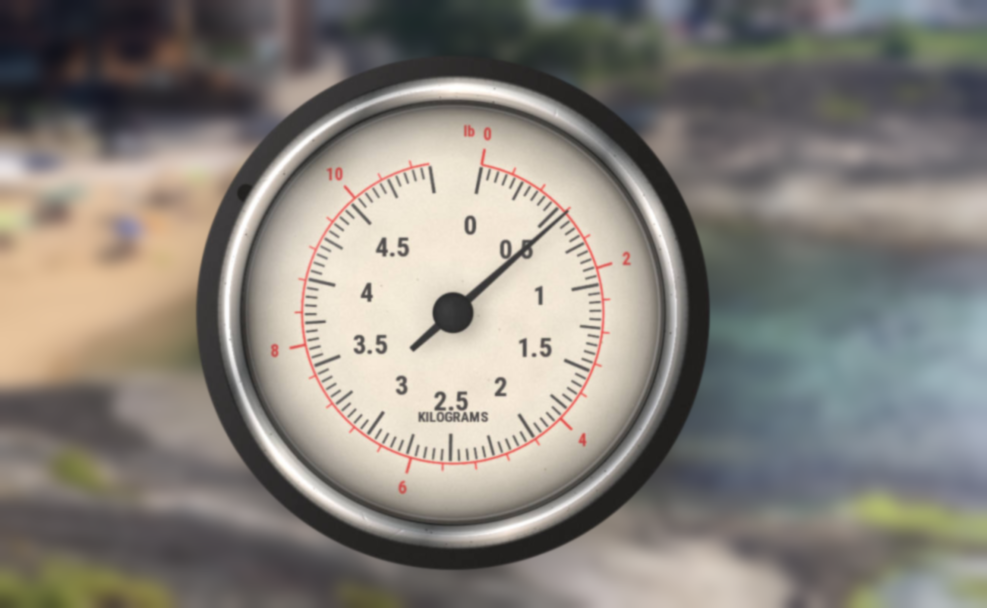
**0.55** kg
